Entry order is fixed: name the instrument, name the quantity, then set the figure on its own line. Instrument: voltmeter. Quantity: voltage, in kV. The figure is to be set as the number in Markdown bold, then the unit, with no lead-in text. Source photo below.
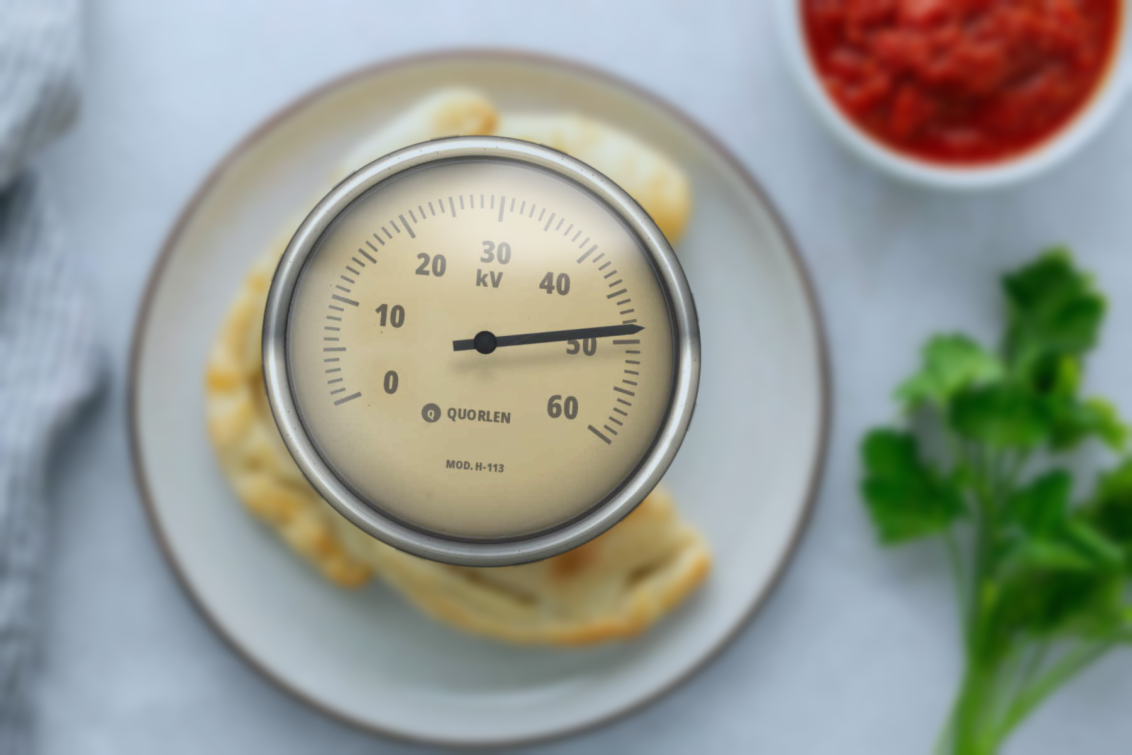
**49** kV
